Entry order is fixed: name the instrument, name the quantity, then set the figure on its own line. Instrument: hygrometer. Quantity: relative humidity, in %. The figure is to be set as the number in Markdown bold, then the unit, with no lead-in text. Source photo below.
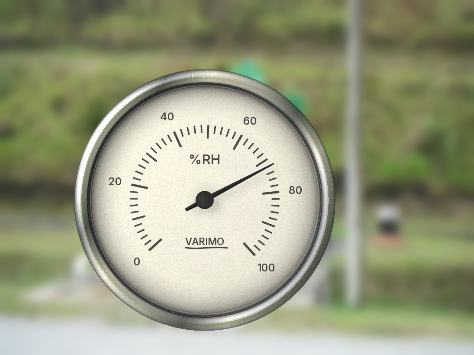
**72** %
